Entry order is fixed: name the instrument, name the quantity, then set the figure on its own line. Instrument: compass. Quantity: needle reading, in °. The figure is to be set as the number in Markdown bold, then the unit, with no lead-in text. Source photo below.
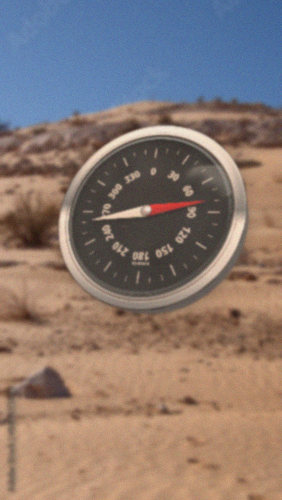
**80** °
